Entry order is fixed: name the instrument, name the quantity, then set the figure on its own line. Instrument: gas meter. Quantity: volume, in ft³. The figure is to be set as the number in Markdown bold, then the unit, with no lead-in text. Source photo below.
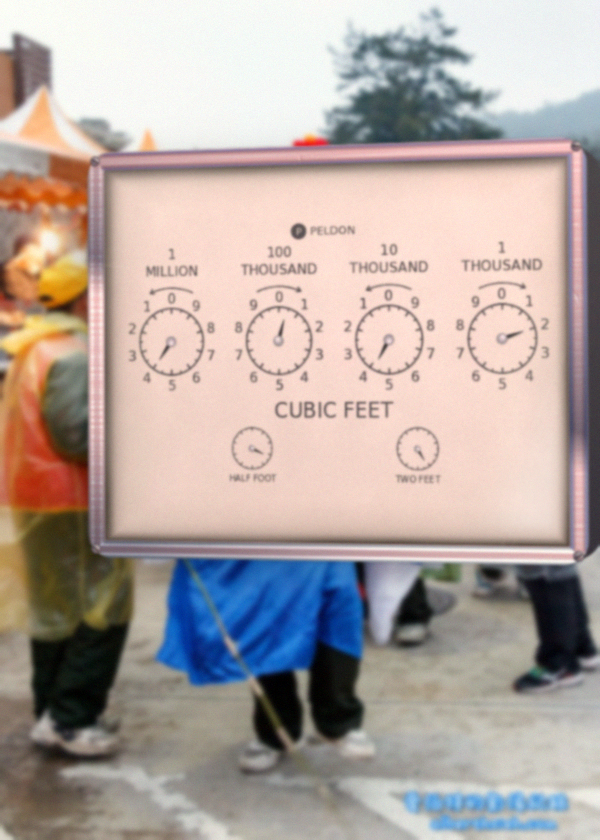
**404200** ft³
